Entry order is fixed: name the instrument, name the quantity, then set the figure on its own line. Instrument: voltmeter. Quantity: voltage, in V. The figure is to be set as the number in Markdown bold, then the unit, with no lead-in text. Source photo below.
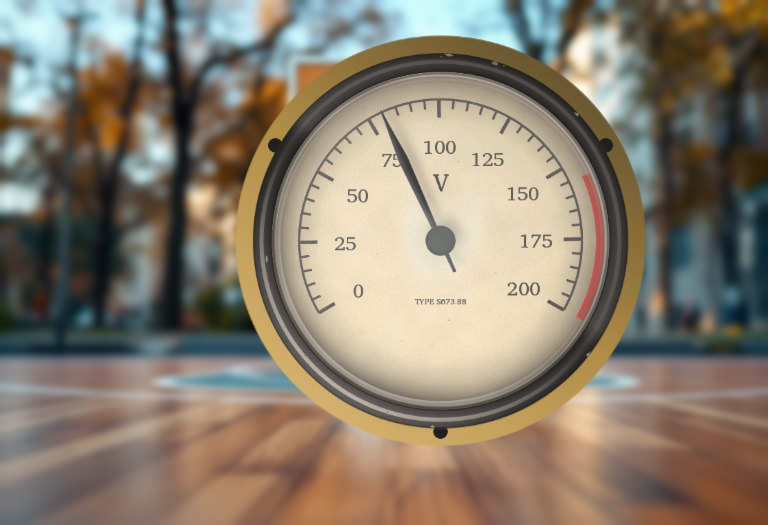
**80** V
